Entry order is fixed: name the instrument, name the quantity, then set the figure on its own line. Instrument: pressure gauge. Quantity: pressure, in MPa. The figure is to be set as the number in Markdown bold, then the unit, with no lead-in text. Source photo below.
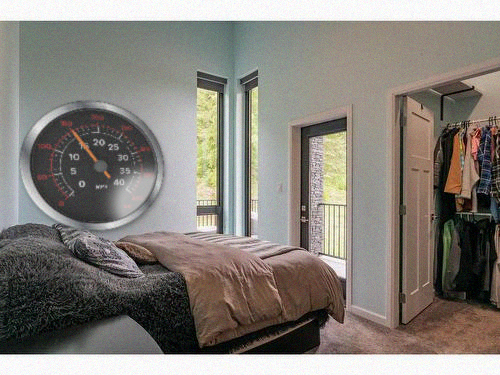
**15** MPa
